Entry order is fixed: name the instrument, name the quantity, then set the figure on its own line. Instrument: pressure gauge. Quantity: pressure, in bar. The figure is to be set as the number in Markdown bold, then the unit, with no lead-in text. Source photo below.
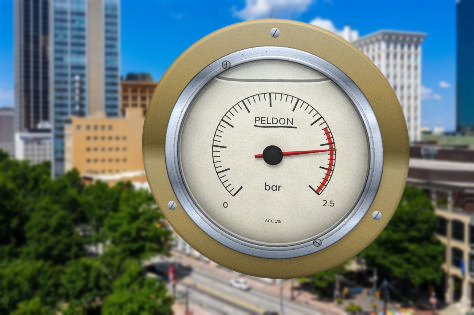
**2.05** bar
